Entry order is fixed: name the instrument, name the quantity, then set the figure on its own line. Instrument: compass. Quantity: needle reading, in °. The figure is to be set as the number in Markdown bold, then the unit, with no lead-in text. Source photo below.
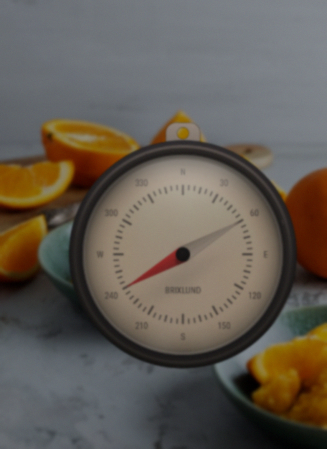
**240** °
